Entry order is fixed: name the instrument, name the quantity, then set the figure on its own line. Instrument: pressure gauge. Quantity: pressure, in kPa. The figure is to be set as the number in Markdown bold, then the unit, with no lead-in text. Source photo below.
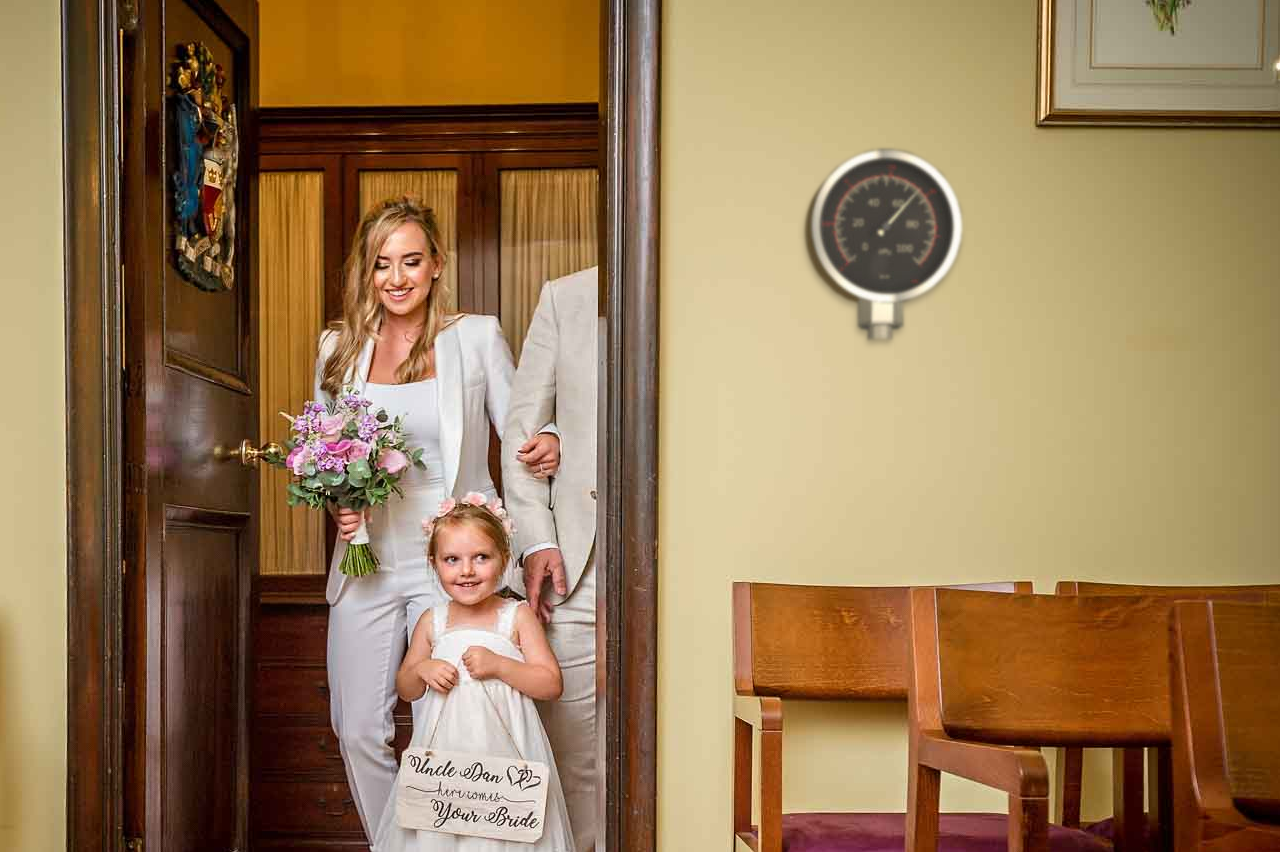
**65** kPa
